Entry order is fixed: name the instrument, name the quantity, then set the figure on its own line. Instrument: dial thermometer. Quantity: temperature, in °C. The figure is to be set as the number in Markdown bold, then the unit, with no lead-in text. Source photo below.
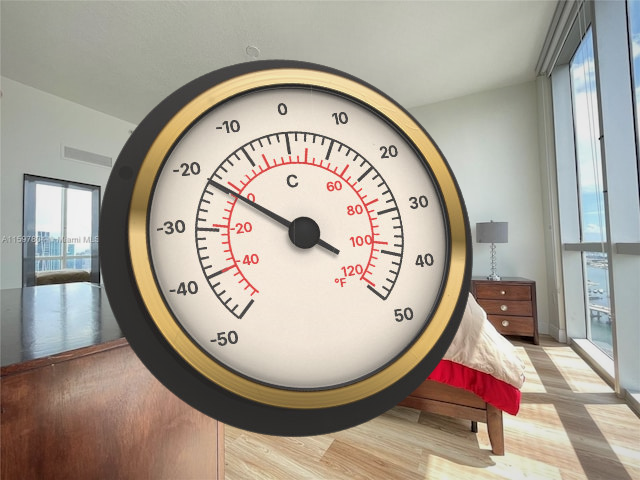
**-20** °C
